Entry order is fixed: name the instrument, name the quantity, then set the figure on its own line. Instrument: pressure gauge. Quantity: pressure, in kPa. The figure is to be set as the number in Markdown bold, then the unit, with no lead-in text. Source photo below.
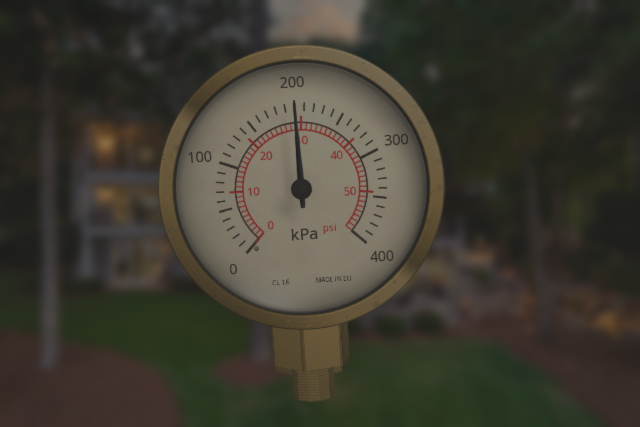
**200** kPa
